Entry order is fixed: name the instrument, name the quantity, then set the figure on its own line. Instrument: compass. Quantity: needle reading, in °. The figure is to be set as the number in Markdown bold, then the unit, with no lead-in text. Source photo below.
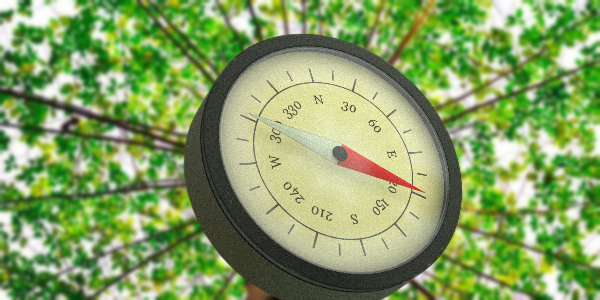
**120** °
